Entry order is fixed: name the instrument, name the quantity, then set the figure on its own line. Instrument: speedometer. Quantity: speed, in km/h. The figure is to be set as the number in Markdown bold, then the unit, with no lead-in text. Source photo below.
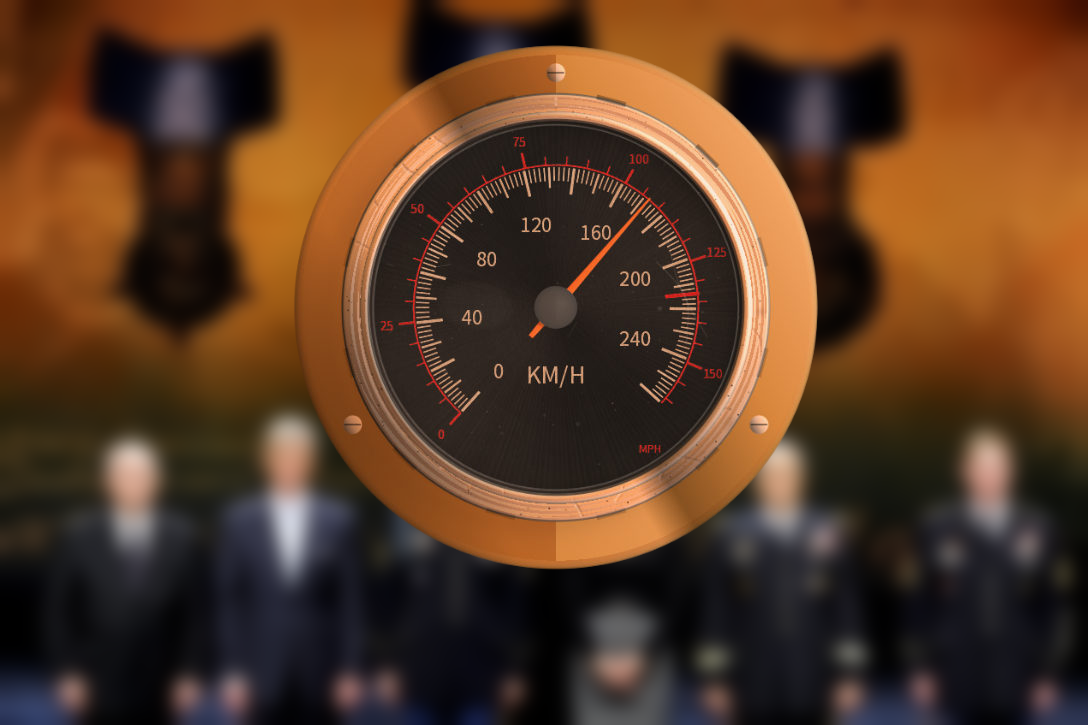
**172** km/h
